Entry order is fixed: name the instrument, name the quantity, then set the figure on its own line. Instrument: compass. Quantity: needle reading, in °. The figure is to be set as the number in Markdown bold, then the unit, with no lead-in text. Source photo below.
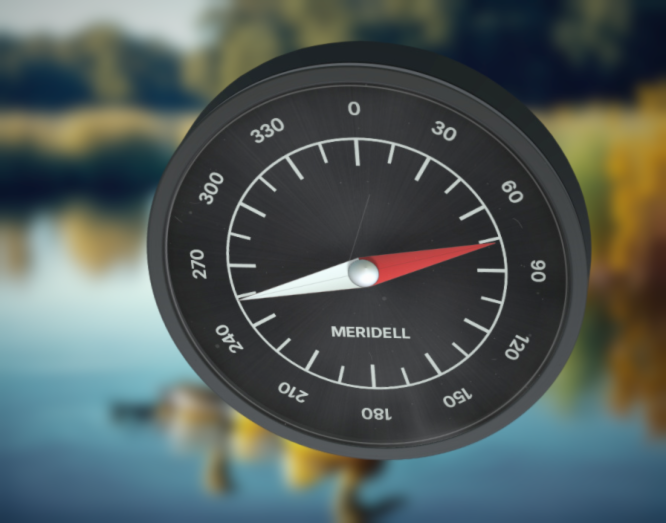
**75** °
